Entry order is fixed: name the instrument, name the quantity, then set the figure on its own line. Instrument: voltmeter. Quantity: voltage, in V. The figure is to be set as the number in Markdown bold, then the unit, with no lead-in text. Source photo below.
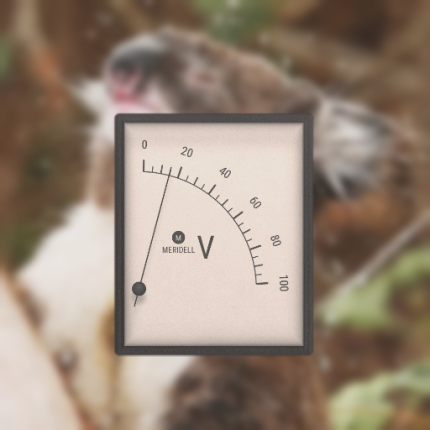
**15** V
